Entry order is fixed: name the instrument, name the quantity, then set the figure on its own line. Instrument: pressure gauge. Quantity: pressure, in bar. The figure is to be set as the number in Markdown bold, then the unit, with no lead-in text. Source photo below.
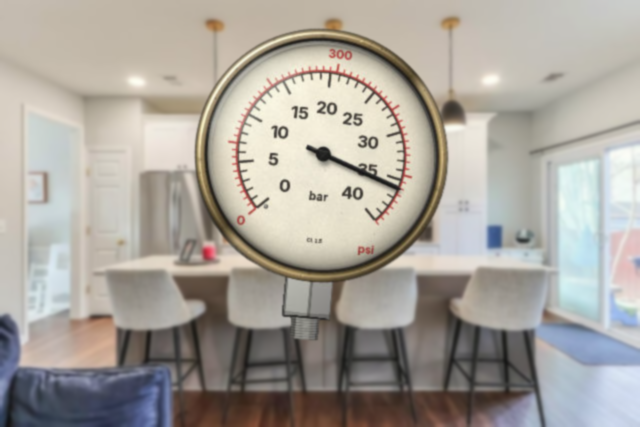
**36** bar
